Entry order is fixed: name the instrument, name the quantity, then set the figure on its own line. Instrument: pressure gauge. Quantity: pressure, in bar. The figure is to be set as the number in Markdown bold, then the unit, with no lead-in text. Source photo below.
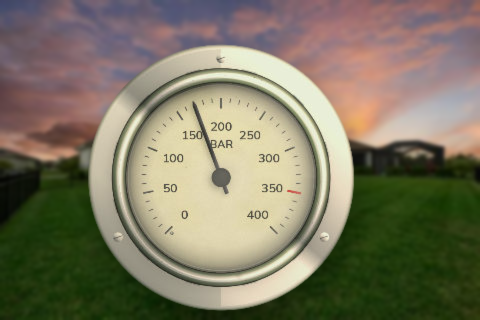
**170** bar
